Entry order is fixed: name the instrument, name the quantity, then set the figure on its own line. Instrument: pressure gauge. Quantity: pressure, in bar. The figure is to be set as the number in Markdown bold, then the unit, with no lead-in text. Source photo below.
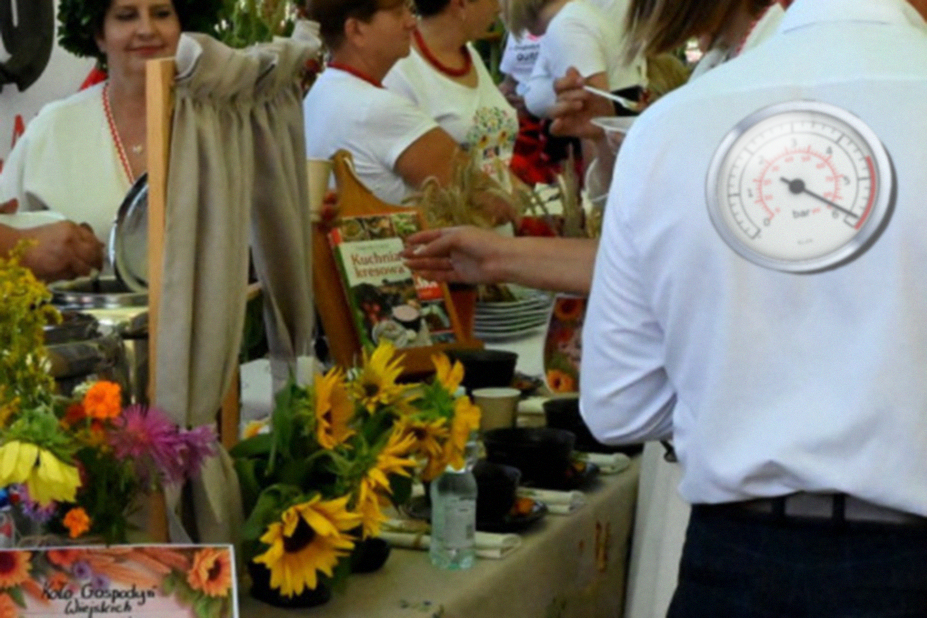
**5.8** bar
